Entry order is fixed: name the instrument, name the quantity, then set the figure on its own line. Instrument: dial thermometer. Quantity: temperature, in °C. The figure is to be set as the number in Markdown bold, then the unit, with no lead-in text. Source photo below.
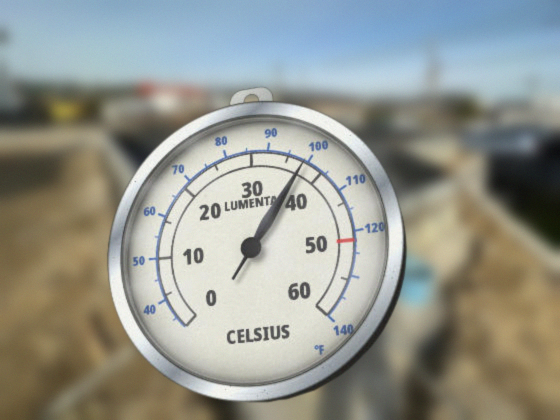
**37.5** °C
